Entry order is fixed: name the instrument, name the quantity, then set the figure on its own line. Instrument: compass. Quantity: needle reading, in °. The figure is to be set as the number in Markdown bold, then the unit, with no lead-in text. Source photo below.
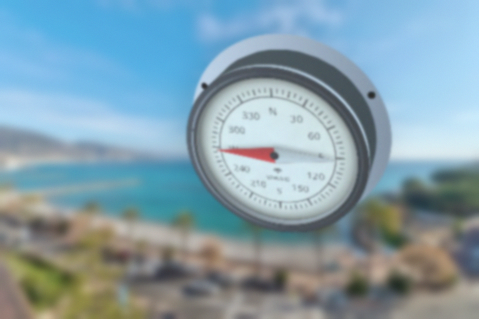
**270** °
